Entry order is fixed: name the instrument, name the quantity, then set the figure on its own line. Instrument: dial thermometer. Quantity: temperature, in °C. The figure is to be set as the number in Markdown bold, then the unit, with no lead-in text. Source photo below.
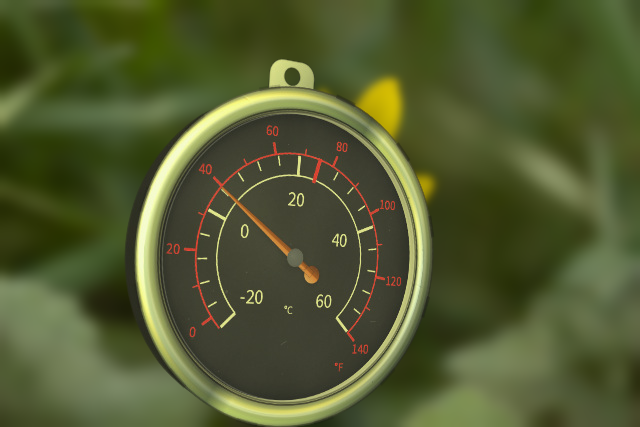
**4** °C
